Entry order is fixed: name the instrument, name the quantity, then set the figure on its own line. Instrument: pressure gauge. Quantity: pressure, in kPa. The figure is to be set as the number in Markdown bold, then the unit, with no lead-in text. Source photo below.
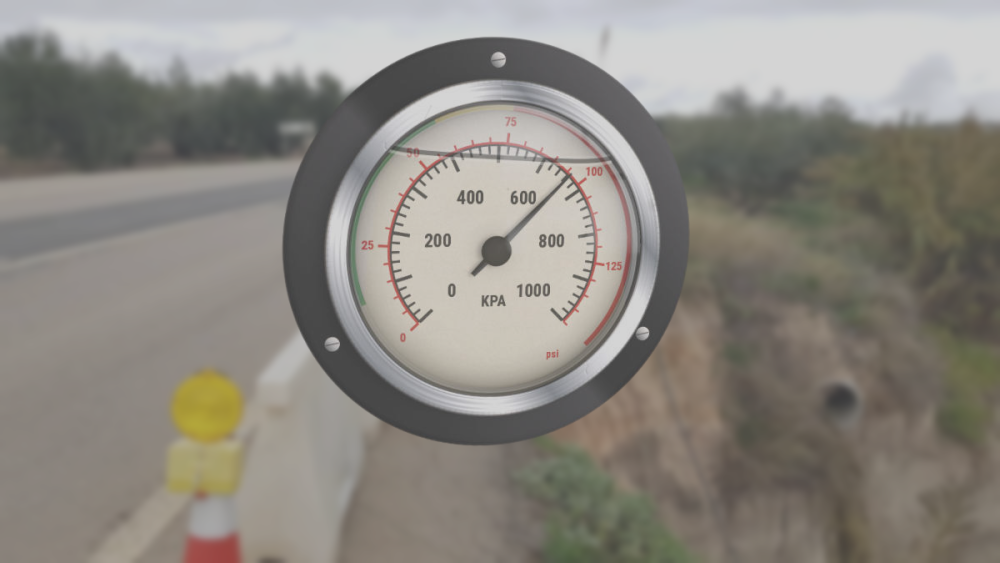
**660** kPa
